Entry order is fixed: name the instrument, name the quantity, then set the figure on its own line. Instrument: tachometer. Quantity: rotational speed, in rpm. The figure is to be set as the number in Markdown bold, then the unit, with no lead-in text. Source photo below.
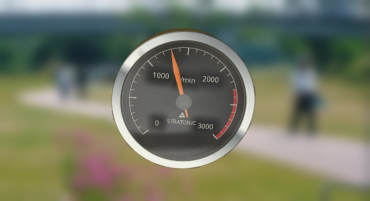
**1300** rpm
